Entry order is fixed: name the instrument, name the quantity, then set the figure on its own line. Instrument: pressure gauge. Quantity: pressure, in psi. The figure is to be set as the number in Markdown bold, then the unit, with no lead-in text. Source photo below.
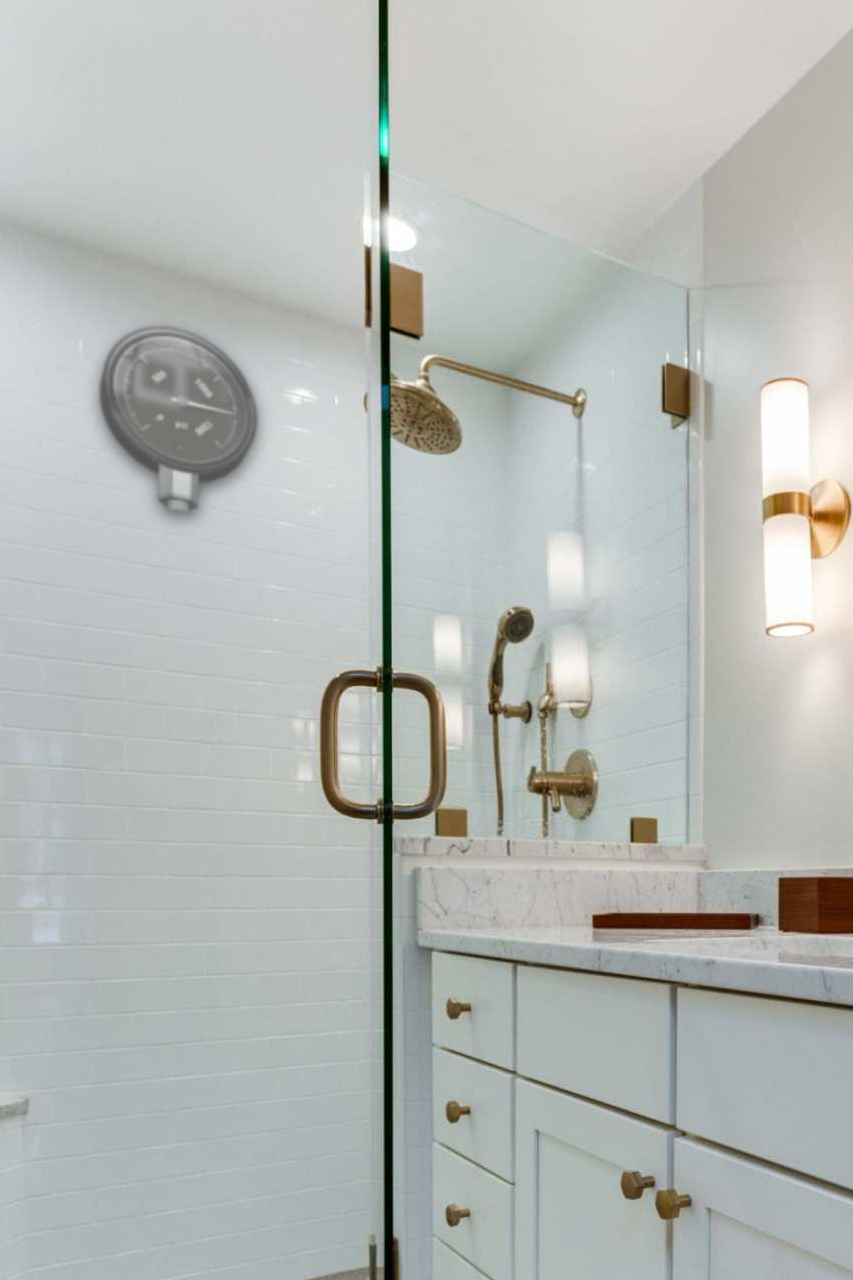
**1250** psi
